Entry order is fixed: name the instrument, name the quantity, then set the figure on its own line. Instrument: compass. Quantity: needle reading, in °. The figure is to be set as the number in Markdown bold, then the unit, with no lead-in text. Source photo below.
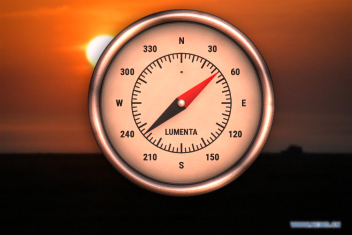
**50** °
